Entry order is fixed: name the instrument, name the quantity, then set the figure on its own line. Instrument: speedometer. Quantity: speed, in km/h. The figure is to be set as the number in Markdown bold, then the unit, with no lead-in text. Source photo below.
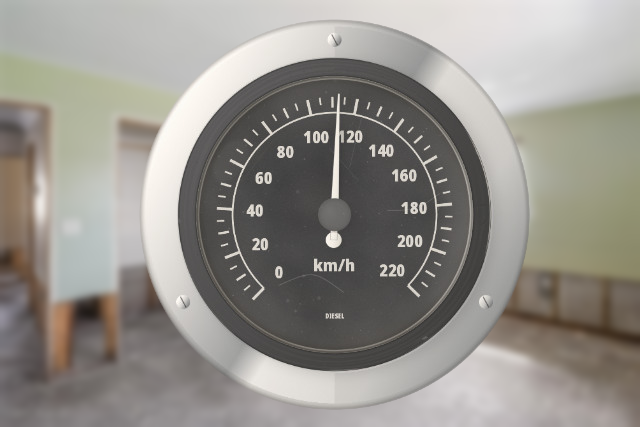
**112.5** km/h
